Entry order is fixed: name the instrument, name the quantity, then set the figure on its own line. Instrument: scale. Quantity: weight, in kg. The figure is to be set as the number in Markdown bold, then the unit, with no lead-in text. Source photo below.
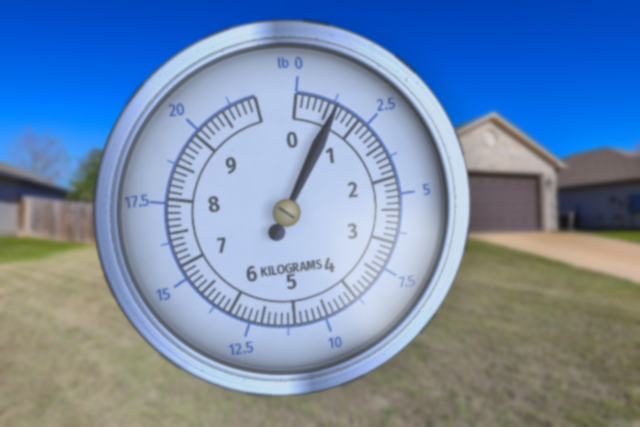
**0.6** kg
